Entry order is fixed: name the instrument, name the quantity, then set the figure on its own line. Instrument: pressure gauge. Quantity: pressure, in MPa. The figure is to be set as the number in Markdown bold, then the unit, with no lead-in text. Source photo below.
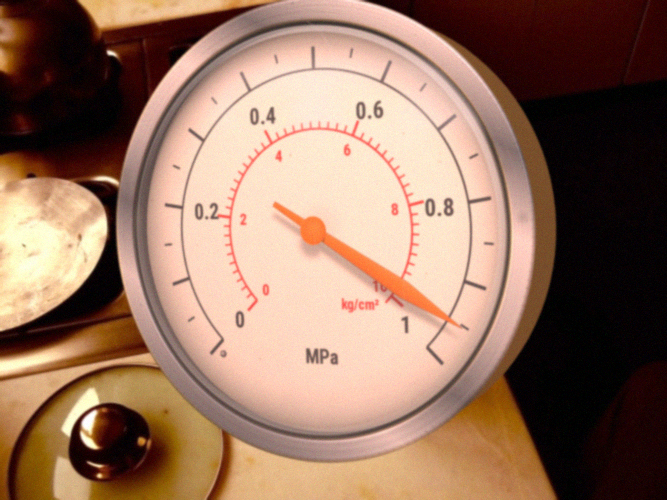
**0.95** MPa
